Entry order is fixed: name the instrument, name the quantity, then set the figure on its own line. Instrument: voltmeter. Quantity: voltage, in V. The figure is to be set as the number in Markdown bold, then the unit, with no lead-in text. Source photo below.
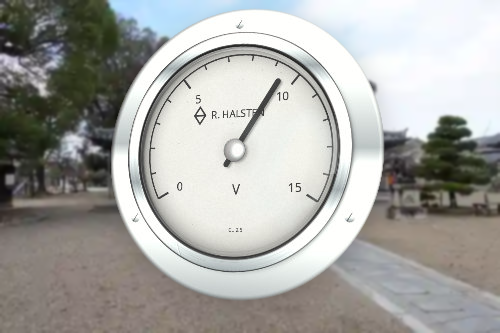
**9.5** V
